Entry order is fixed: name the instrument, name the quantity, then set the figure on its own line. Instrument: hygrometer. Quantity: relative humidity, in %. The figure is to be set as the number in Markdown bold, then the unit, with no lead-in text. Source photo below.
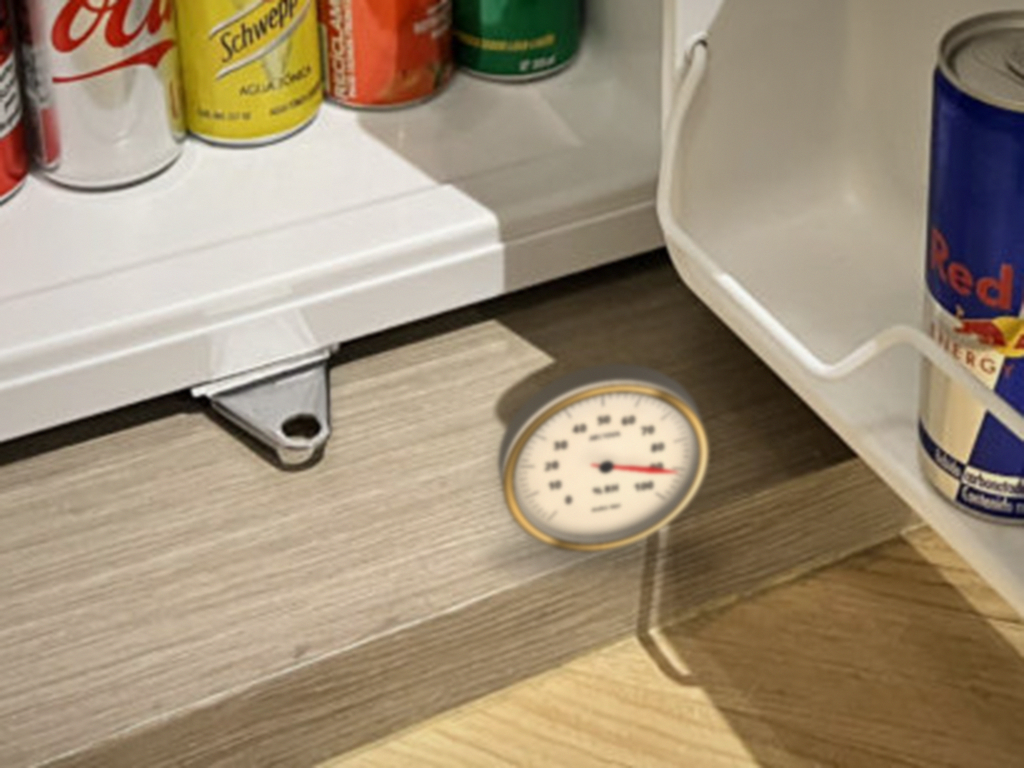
**90** %
